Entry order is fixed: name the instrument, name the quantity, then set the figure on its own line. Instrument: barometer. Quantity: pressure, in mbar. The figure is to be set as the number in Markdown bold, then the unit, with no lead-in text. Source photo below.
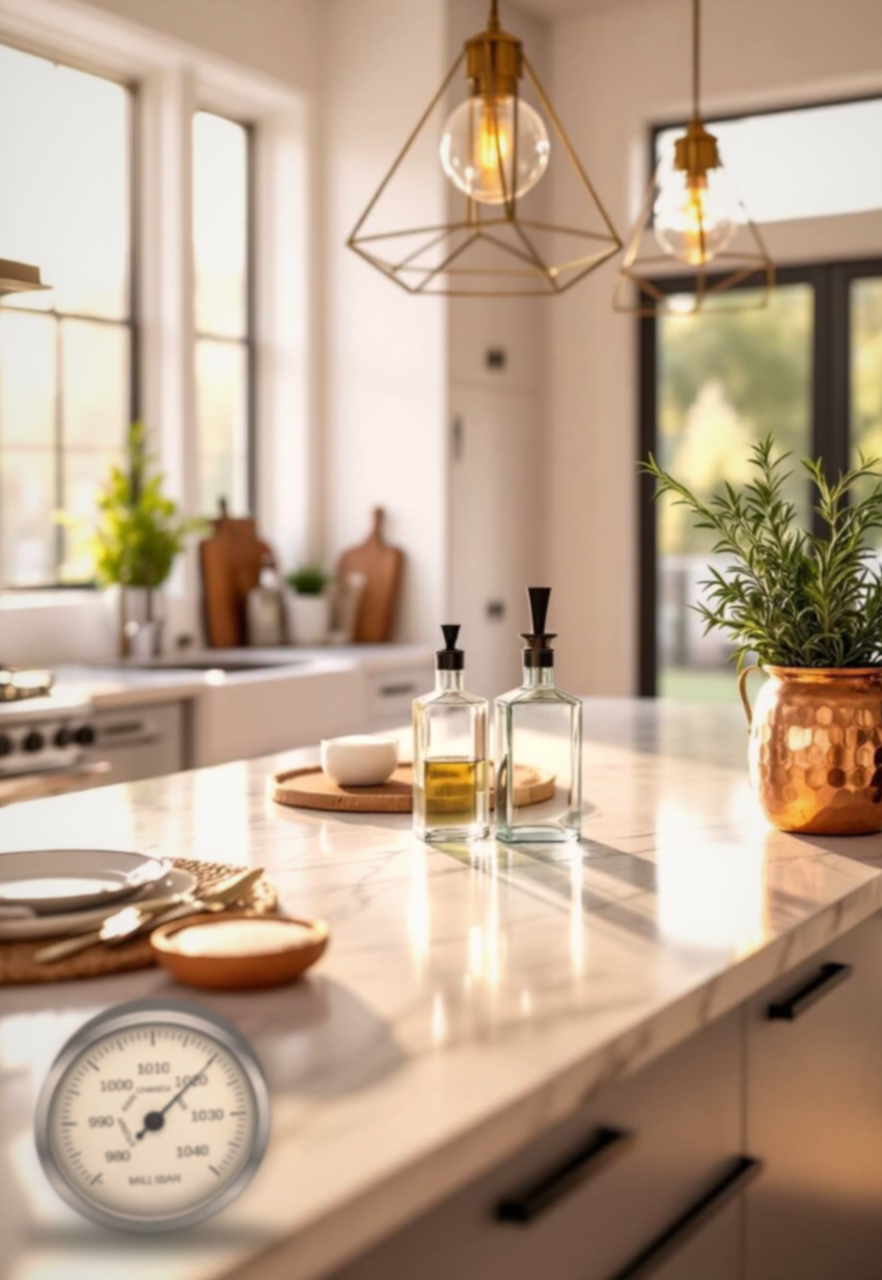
**1020** mbar
